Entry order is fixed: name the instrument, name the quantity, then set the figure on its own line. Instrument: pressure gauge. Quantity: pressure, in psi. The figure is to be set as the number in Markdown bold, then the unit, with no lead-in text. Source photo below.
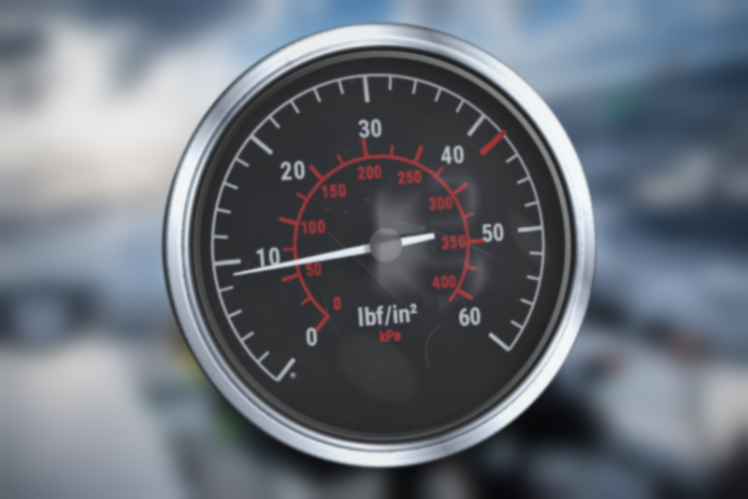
**9** psi
